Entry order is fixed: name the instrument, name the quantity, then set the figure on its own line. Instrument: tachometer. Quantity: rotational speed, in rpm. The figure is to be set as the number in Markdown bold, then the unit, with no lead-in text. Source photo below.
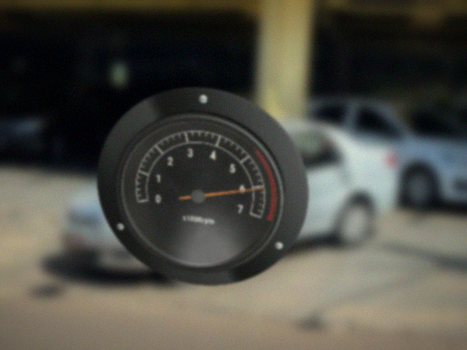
**6000** rpm
